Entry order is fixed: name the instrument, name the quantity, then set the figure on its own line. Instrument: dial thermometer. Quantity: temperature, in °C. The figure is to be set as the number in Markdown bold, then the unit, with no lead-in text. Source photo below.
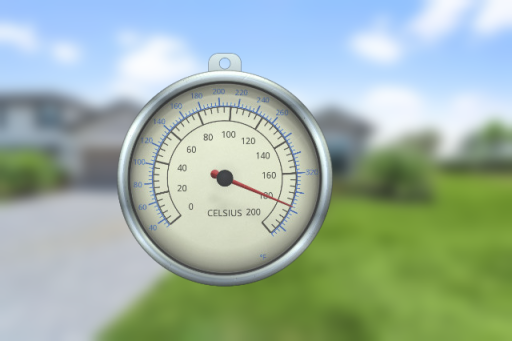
**180** °C
